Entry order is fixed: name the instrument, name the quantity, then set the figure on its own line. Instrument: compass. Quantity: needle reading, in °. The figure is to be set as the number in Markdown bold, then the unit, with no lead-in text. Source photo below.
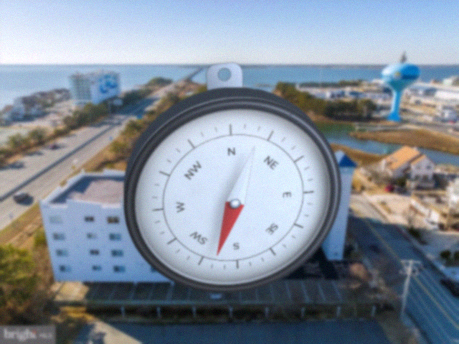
**200** °
